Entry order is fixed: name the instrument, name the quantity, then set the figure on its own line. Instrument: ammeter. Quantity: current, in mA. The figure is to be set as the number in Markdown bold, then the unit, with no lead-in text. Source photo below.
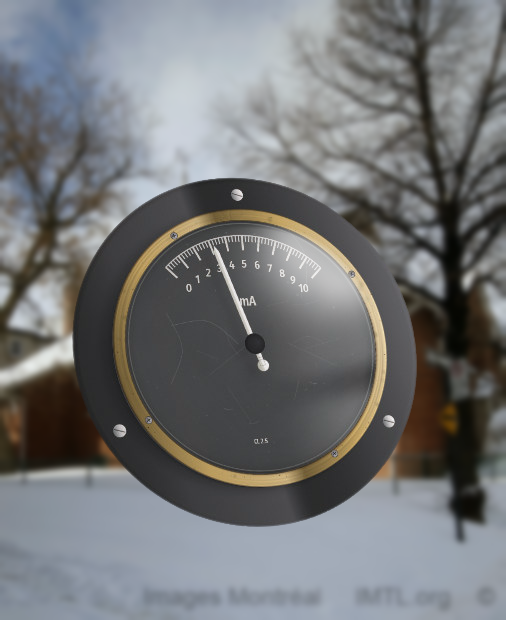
**3** mA
